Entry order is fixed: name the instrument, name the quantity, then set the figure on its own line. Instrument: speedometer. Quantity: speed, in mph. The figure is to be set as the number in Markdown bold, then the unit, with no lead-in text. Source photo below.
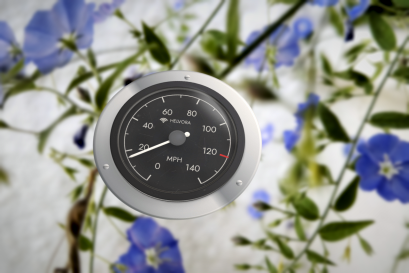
**15** mph
